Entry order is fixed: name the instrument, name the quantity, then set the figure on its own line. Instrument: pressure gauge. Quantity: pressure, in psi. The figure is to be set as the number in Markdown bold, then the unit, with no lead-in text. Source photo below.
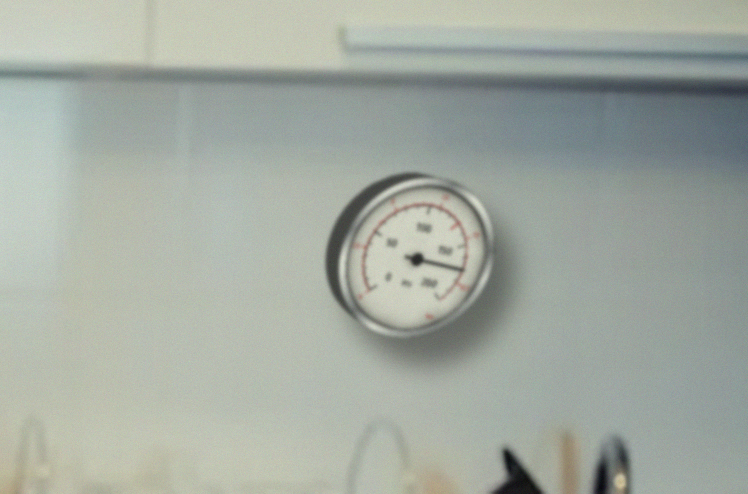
**170** psi
